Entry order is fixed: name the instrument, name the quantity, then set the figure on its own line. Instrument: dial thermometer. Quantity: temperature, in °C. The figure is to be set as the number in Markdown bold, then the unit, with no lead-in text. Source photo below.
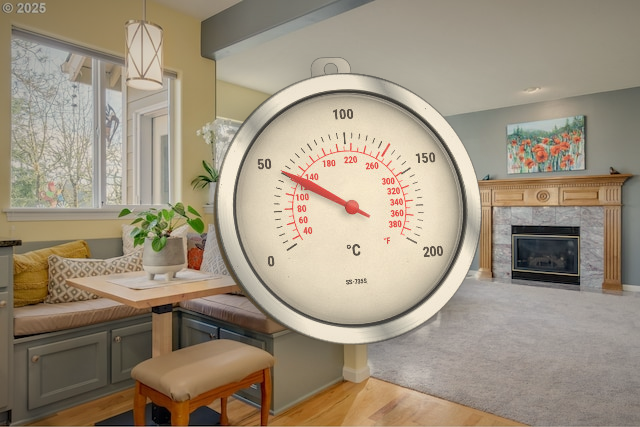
**50** °C
